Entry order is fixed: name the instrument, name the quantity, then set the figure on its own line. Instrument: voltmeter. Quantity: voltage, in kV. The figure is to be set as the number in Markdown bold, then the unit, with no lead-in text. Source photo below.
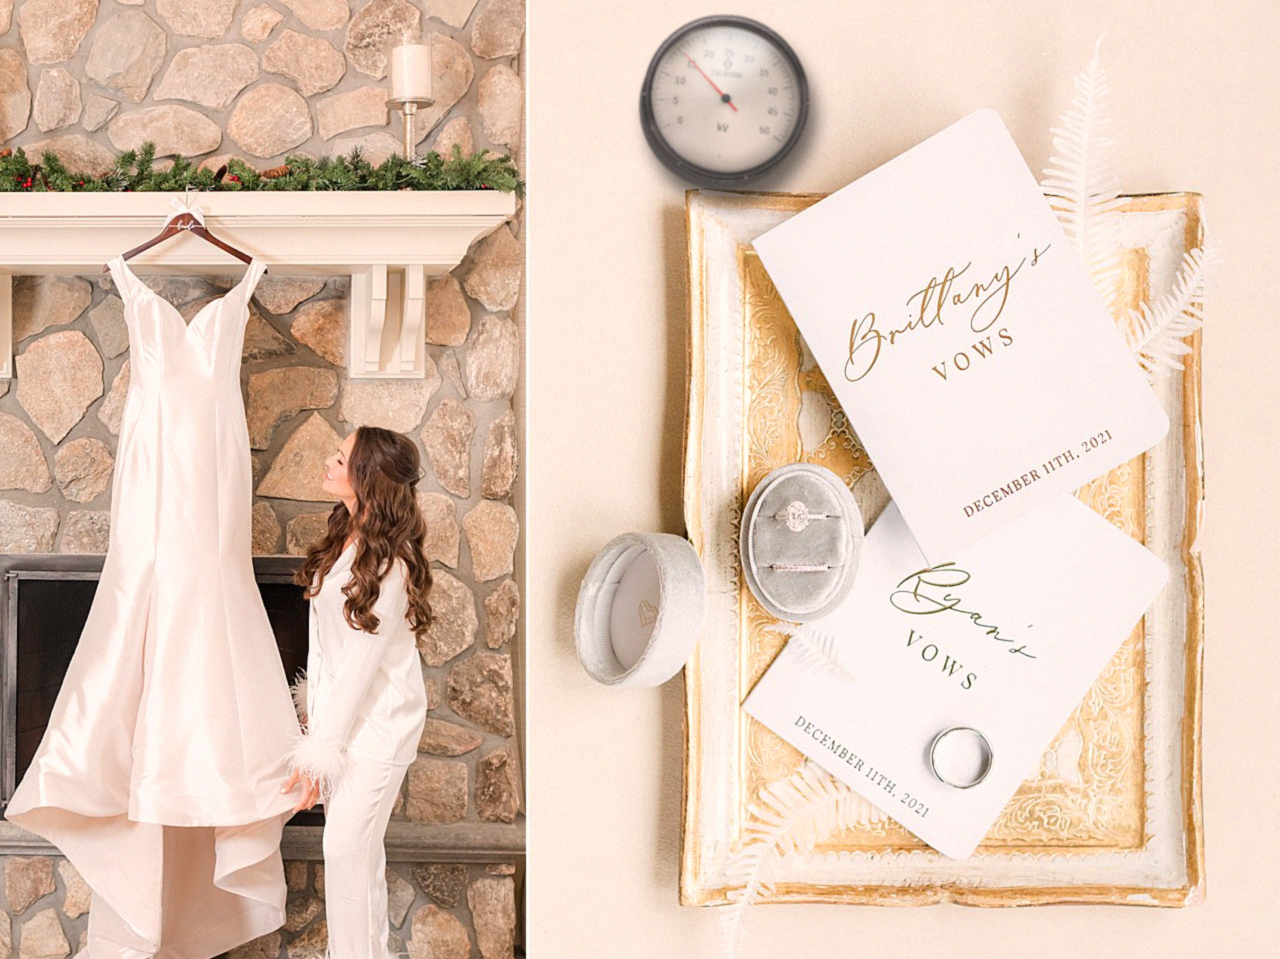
**15** kV
